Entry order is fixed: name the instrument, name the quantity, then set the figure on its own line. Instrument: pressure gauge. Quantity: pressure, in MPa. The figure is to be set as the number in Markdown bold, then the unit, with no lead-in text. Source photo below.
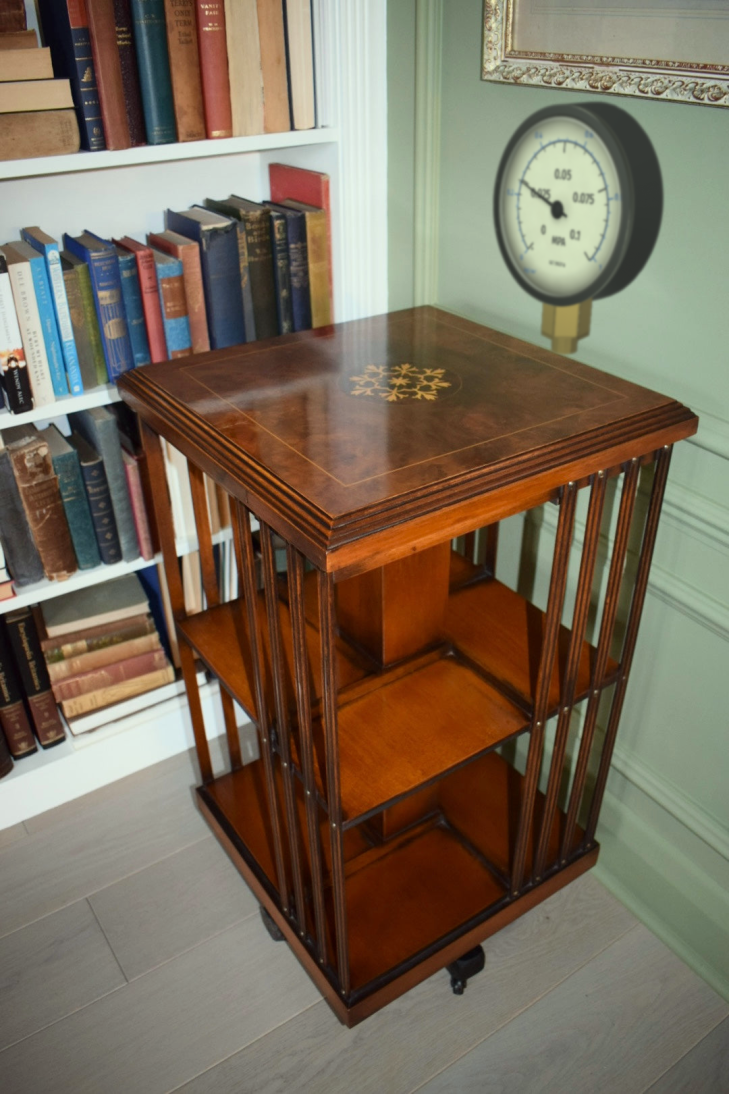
**0.025** MPa
